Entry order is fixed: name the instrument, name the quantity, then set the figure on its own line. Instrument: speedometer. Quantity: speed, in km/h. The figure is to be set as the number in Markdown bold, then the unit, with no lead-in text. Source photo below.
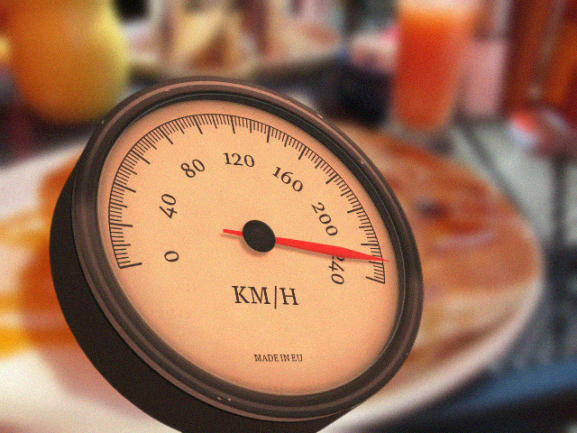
**230** km/h
